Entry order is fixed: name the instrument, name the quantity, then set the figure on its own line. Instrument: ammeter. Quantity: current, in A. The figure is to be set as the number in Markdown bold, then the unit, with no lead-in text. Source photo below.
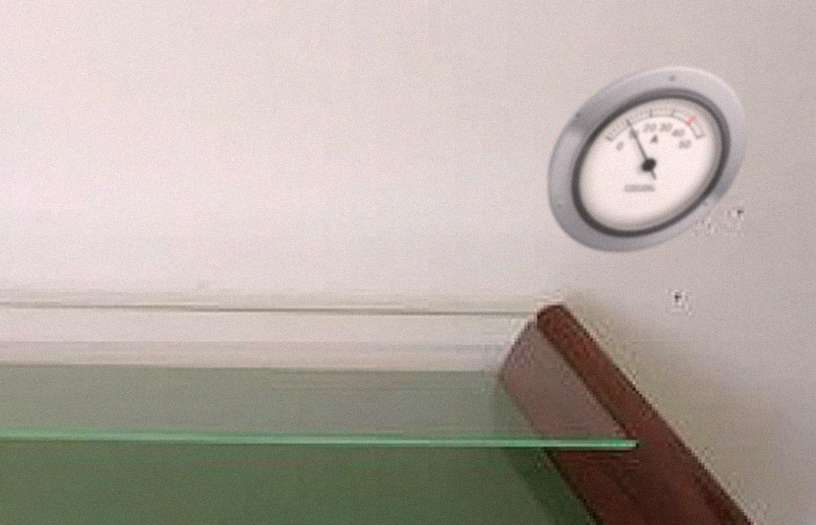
**10** A
